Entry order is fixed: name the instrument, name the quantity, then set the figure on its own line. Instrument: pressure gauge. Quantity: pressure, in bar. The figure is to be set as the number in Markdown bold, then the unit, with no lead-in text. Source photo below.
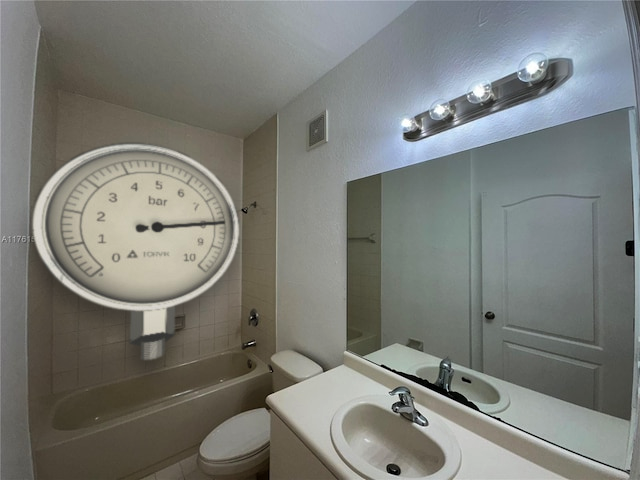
**8** bar
